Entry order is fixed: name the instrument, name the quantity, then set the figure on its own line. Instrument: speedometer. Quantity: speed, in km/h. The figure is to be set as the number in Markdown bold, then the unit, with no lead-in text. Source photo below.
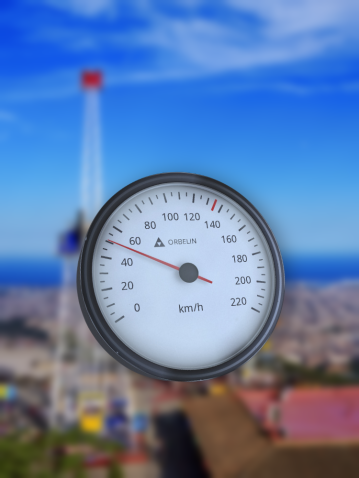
**50** km/h
